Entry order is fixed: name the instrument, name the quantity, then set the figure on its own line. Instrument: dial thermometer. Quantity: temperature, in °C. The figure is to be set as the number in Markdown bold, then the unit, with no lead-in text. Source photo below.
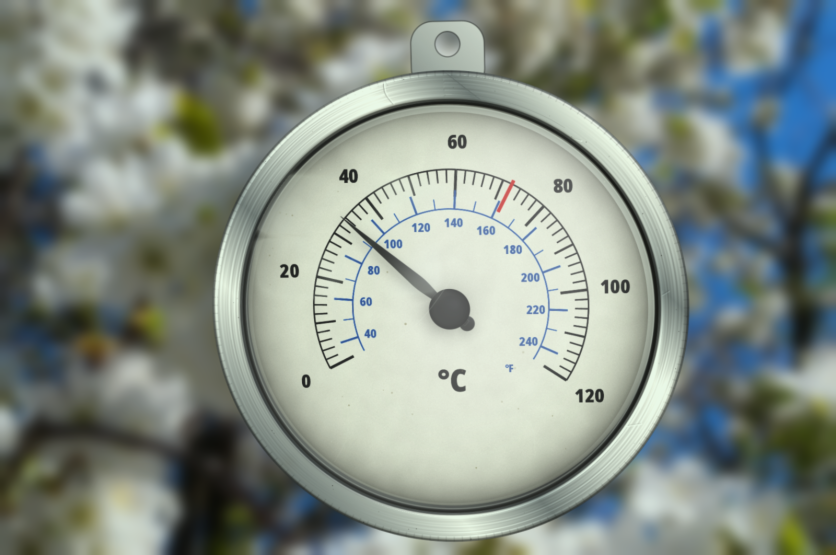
**34** °C
